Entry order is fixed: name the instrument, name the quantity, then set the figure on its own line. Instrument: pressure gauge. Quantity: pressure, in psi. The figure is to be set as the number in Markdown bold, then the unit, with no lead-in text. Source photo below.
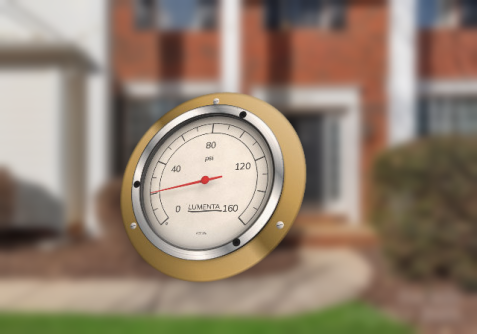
**20** psi
